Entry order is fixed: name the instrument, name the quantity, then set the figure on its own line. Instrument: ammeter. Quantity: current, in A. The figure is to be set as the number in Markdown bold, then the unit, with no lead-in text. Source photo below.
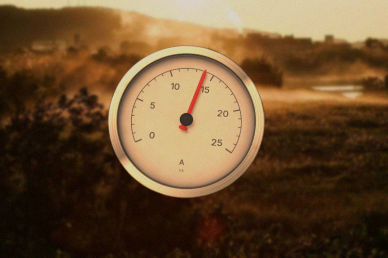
**14** A
